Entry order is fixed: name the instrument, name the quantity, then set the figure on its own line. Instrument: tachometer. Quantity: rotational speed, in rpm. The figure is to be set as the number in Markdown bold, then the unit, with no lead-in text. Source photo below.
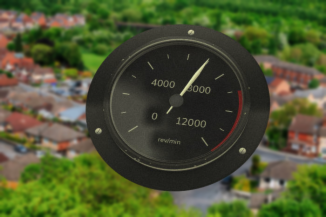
**7000** rpm
